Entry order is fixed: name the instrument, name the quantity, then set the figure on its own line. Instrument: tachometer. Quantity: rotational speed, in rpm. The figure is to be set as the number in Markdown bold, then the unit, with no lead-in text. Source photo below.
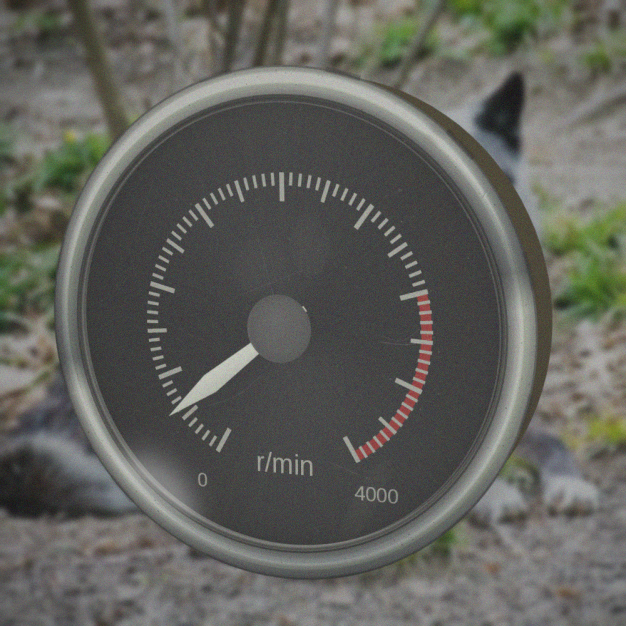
**300** rpm
